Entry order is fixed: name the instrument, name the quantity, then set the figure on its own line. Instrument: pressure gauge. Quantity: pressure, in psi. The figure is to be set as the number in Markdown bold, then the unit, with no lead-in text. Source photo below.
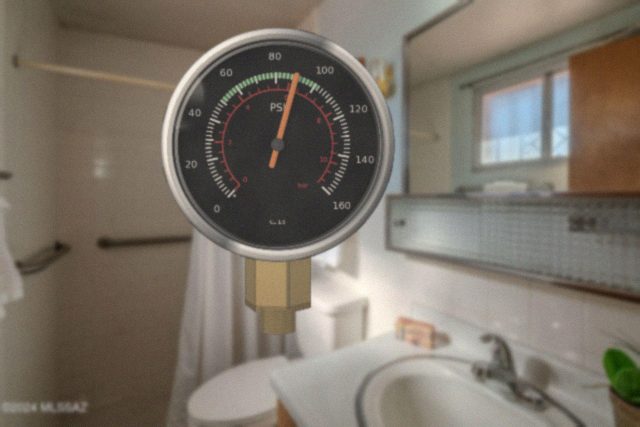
**90** psi
